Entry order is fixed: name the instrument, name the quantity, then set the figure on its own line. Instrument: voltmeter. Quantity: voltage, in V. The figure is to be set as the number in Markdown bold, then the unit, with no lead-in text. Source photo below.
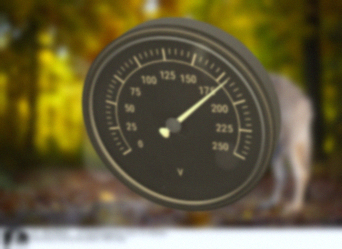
**180** V
